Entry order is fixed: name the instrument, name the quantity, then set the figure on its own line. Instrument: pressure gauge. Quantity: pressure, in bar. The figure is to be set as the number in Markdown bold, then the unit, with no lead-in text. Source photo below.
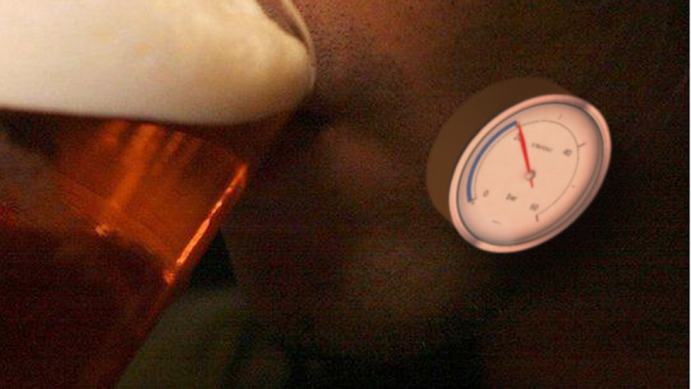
**20** bar
